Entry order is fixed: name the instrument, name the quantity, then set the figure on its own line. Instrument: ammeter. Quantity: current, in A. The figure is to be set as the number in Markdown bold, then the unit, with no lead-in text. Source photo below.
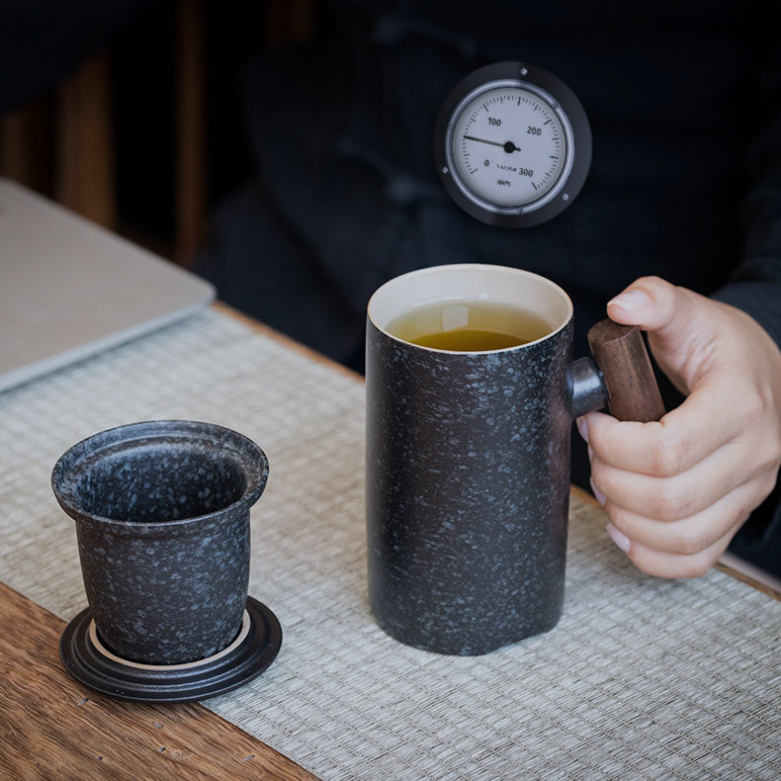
**50** A
